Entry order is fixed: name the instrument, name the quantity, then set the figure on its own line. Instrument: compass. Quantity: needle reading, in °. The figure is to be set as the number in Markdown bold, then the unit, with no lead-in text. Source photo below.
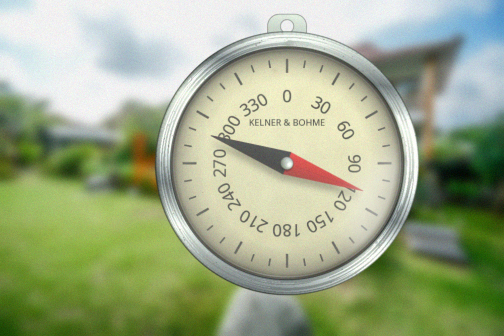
**110** °
